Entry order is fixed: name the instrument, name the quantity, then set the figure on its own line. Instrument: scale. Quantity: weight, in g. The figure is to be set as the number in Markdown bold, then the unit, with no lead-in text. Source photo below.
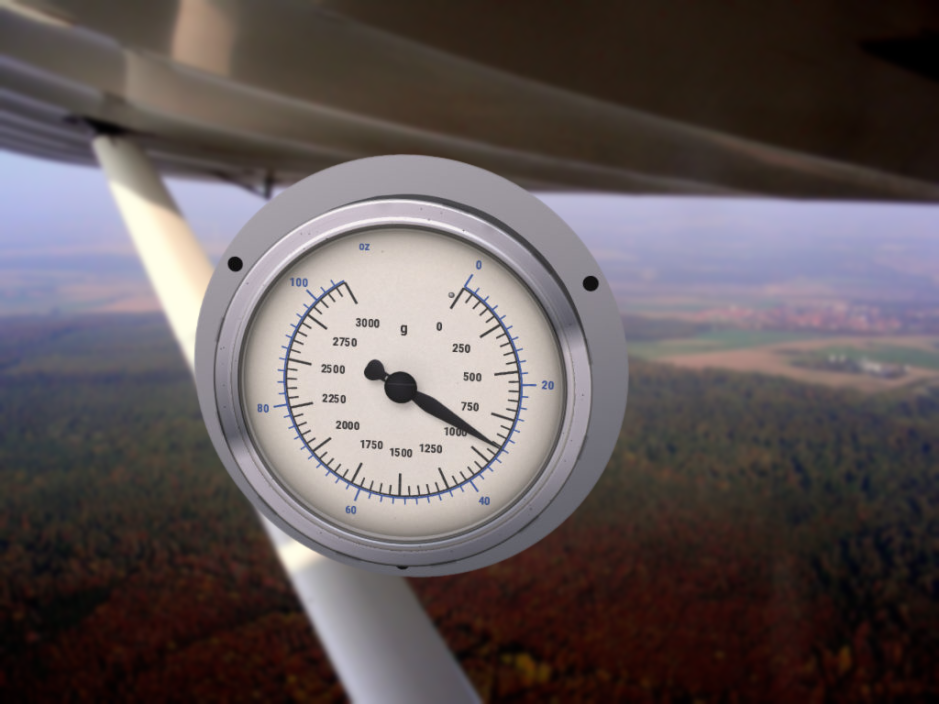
**900** g
